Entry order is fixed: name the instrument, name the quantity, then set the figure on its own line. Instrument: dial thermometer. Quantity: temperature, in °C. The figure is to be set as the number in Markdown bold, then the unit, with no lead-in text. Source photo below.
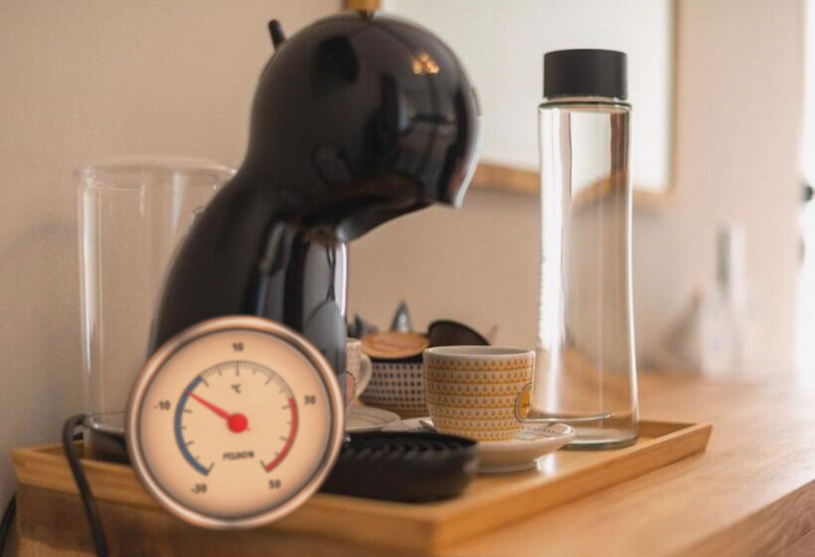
**-5** °C
